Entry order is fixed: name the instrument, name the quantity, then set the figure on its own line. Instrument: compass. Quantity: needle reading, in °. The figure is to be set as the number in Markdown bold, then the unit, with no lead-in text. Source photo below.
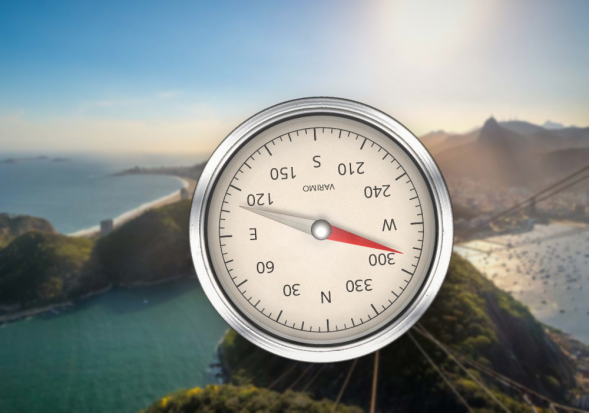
**290** °
